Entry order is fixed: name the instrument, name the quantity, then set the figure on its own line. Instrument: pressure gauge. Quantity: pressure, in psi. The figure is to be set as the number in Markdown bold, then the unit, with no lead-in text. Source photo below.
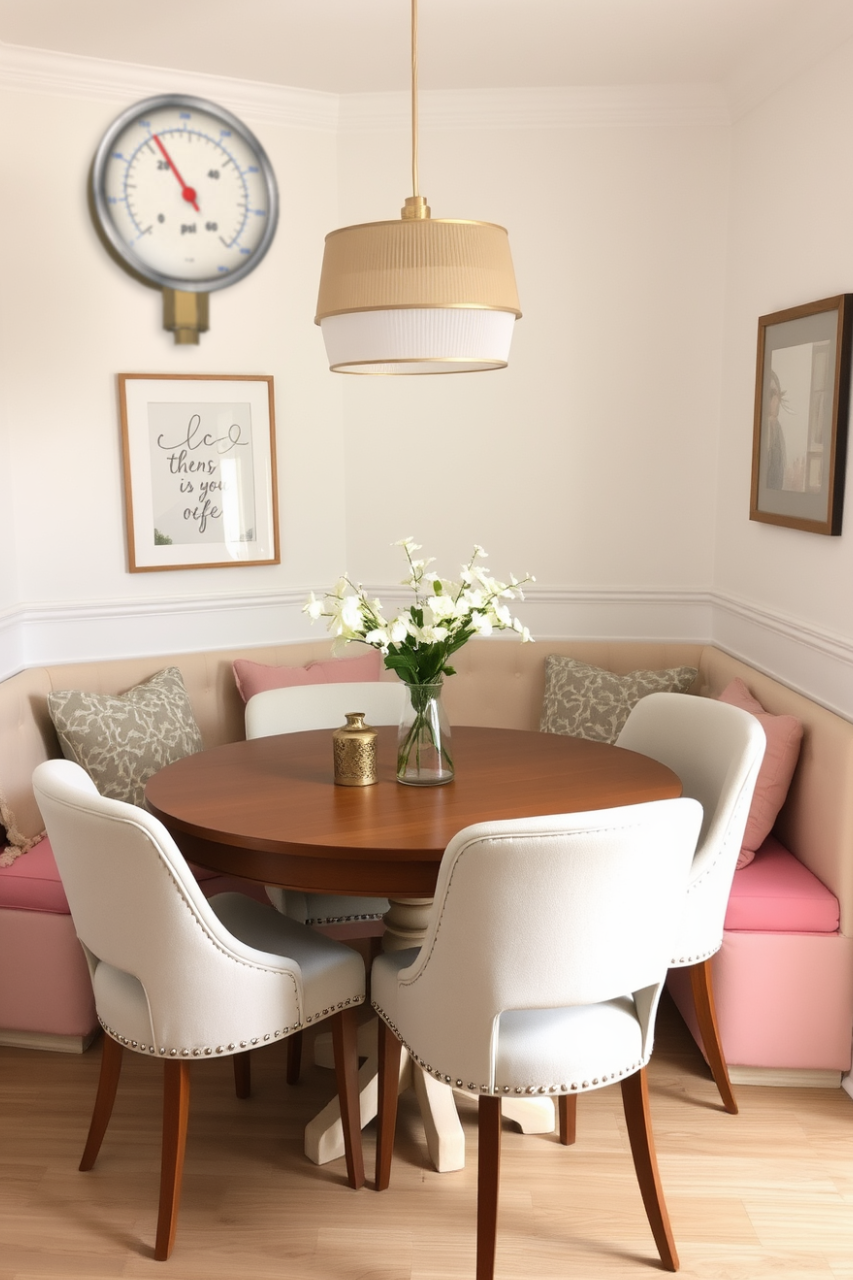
**22** psi
